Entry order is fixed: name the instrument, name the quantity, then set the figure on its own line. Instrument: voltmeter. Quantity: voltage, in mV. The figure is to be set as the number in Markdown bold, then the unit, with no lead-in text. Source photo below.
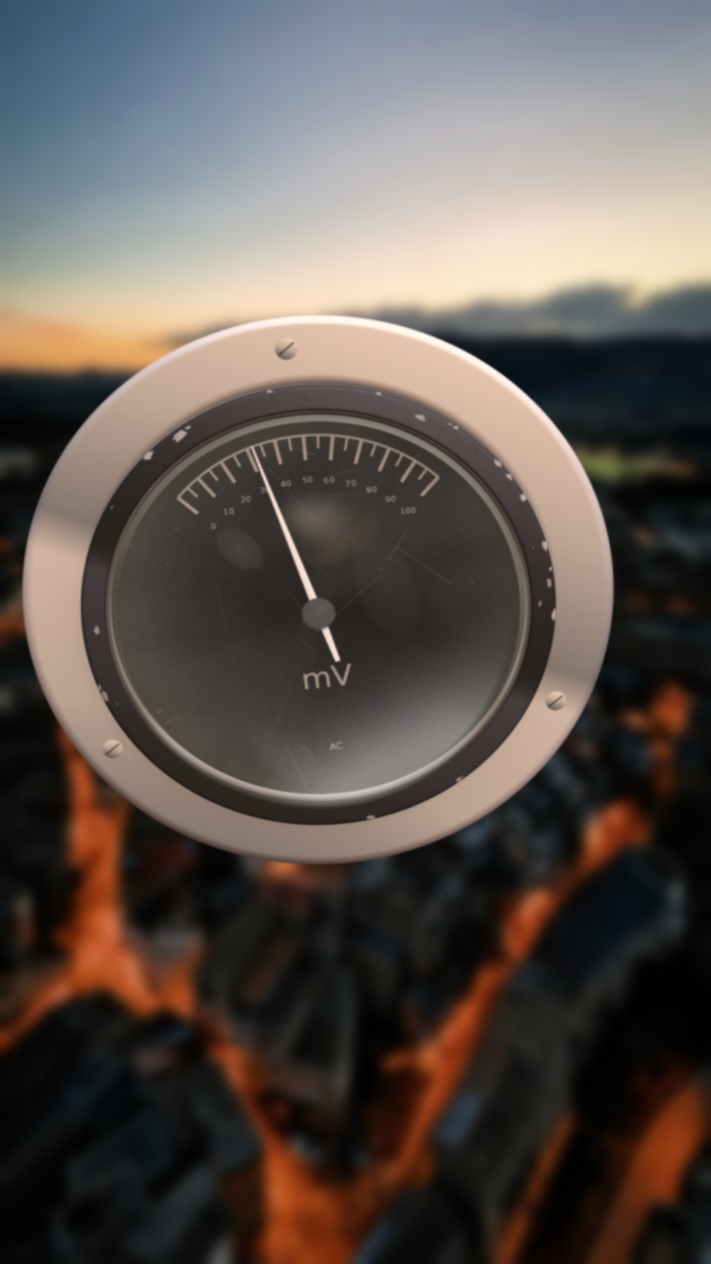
**32.5** mV
